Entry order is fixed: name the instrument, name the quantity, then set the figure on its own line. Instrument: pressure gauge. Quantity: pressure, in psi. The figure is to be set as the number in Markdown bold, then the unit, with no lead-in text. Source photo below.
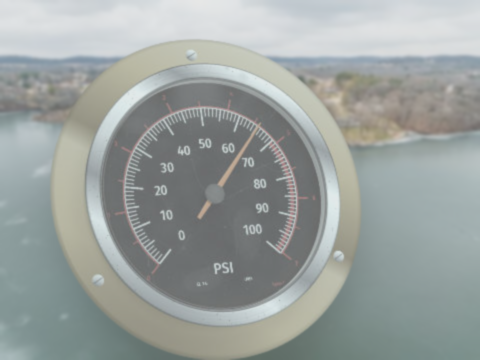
**65** psi
